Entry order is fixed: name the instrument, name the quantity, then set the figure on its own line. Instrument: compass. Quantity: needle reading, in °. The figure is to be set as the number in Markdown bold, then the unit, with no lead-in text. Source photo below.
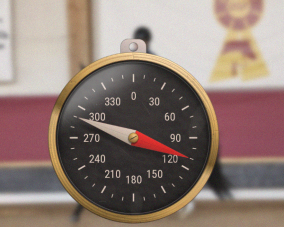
**110** °
